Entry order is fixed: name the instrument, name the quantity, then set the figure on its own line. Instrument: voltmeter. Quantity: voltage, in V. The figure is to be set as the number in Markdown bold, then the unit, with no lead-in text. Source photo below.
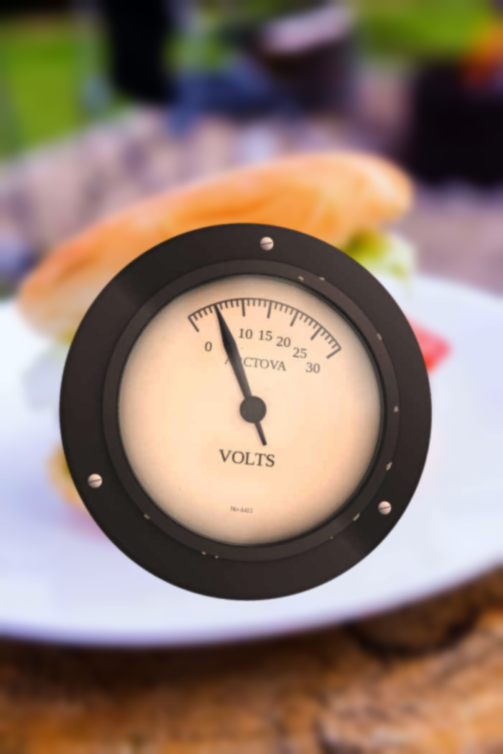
**5** V
